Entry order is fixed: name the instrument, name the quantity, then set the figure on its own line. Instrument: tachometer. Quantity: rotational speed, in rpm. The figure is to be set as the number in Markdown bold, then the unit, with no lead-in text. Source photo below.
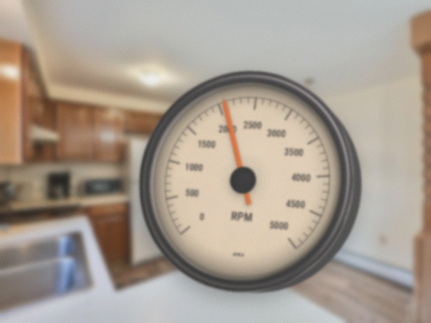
**2100** rpm
